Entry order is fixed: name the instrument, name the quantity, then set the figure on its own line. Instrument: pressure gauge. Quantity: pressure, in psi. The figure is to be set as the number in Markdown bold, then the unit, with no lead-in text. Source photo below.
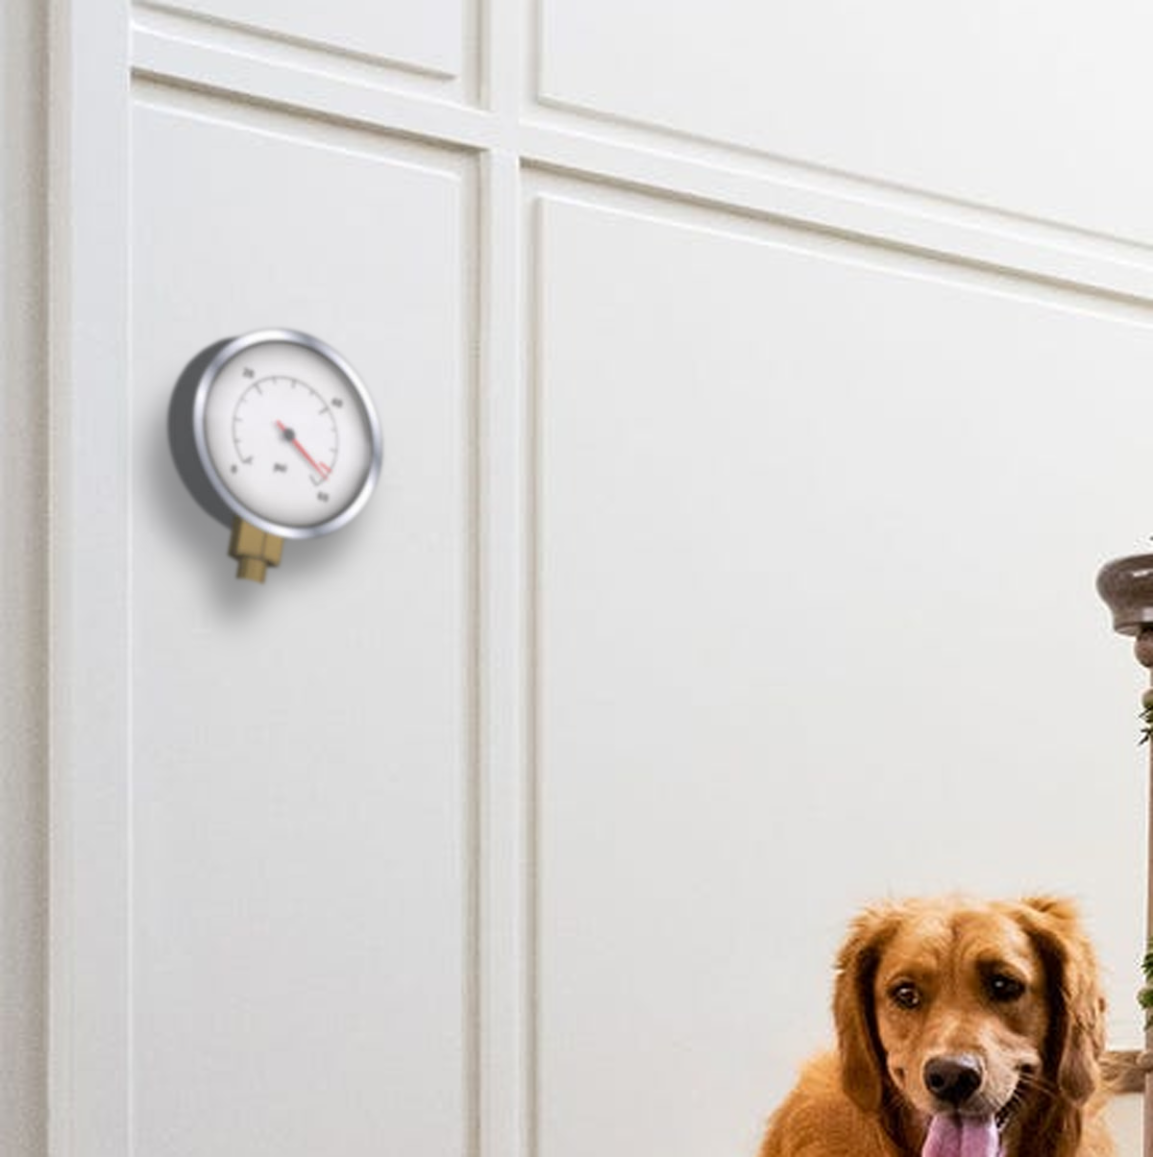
**57.5** psi
